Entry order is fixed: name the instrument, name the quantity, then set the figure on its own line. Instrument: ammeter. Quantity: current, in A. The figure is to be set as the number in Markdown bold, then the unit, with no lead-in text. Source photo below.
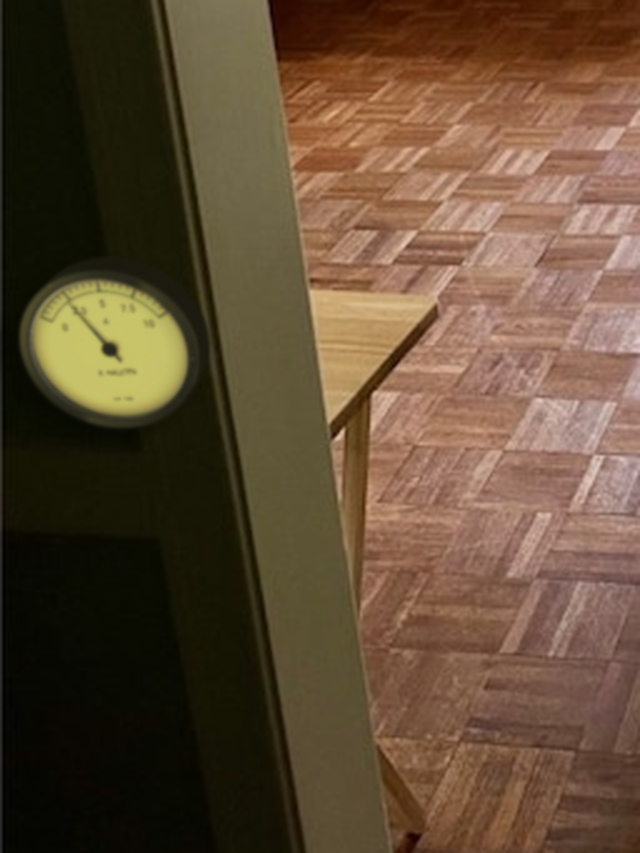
**2.5** A
